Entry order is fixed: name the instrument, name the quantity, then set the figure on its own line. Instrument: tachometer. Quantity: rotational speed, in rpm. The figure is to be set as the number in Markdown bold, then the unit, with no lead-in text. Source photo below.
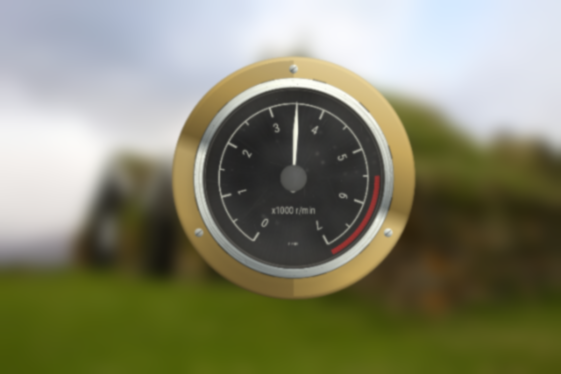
**3500** rpm
